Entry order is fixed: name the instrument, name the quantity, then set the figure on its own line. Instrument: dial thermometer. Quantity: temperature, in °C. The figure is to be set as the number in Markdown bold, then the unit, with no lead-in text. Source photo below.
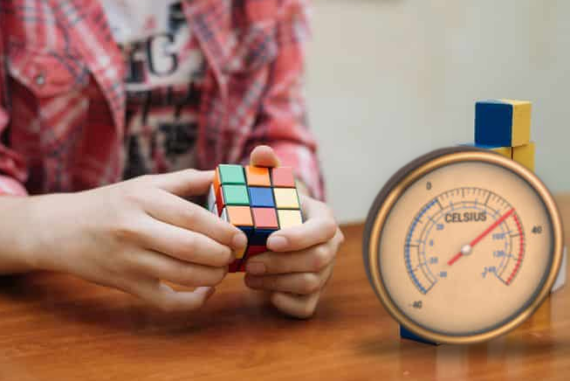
**30** °C
